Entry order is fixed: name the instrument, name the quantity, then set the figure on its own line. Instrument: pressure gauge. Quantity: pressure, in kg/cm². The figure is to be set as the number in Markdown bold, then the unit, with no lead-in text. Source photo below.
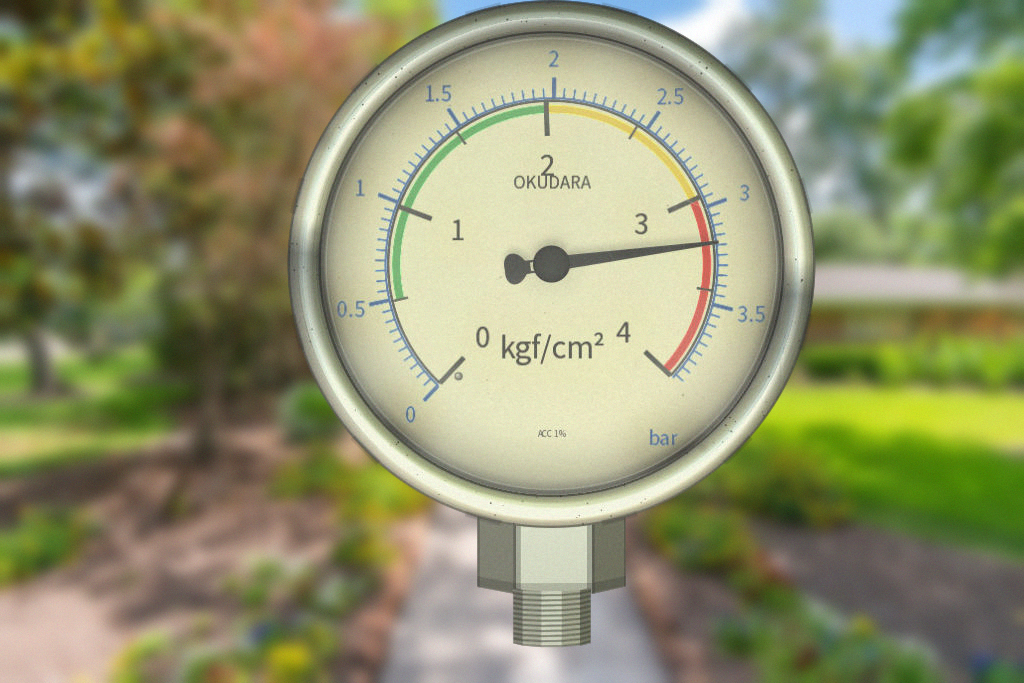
**3.25** kg/cm²
